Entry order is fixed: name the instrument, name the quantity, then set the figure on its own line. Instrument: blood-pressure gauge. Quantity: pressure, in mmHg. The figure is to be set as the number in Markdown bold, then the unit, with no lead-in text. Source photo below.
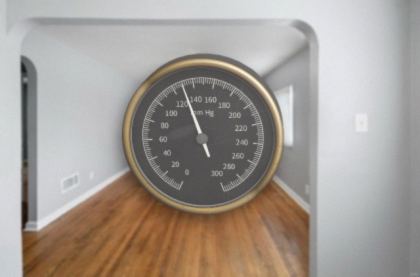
**130** mmHg
